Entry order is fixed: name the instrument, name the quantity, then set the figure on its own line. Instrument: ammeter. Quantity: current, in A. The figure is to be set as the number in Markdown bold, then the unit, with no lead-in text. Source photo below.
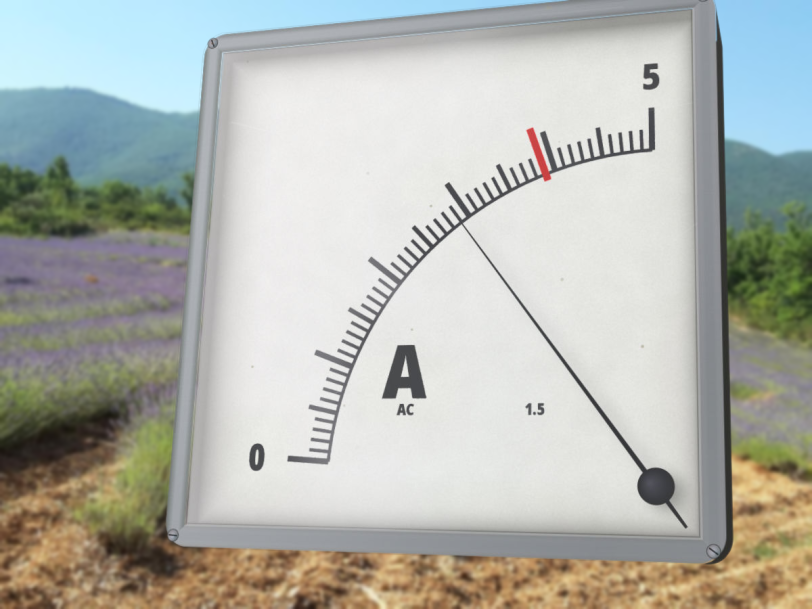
**2.9** A
